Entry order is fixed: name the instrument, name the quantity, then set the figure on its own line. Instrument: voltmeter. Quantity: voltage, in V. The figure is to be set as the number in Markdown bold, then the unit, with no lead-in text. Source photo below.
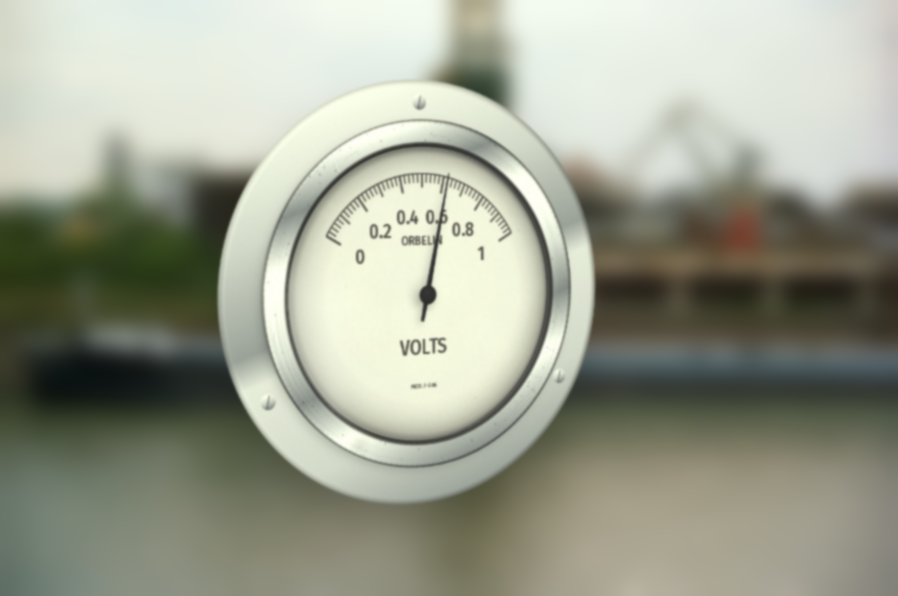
**0.6** V
